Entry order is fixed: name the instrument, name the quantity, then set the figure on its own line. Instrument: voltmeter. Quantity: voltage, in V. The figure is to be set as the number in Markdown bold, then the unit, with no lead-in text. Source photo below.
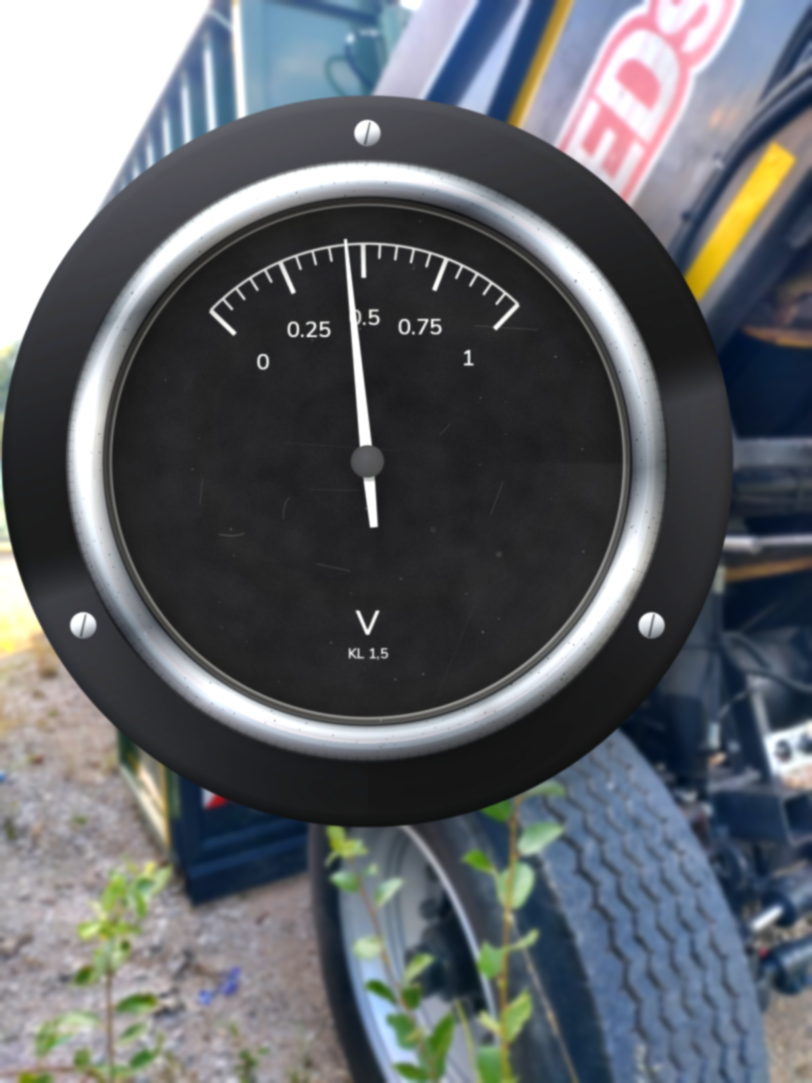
**0.45** V
